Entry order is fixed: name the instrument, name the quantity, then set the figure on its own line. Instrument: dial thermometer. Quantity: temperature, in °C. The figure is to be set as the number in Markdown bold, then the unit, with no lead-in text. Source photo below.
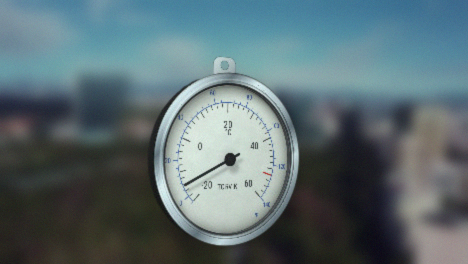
**-14** °C
